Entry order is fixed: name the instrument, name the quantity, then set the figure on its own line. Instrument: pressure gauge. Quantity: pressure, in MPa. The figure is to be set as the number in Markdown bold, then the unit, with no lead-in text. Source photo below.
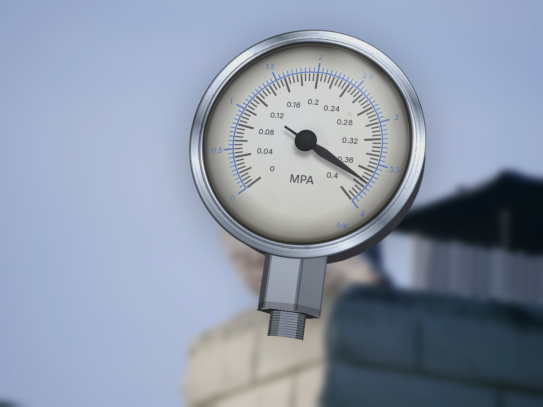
**0.375** MPa
